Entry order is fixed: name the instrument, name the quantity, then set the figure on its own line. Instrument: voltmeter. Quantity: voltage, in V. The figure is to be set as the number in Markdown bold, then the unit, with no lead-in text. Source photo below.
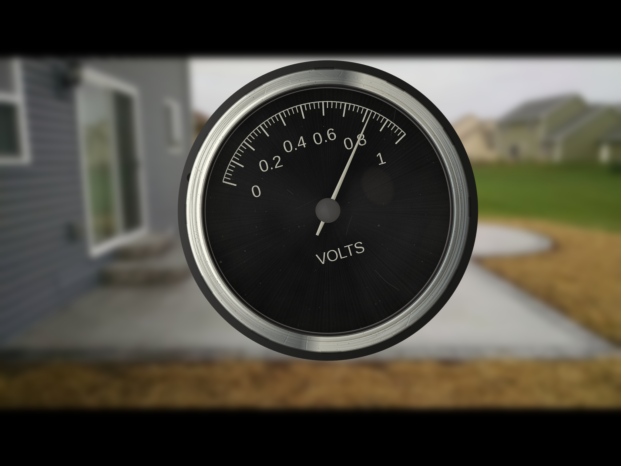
**0.82** V
